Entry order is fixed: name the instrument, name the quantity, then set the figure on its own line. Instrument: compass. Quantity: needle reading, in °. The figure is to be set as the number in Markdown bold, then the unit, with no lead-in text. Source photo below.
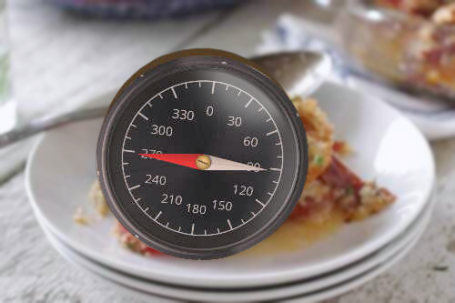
**270** °
